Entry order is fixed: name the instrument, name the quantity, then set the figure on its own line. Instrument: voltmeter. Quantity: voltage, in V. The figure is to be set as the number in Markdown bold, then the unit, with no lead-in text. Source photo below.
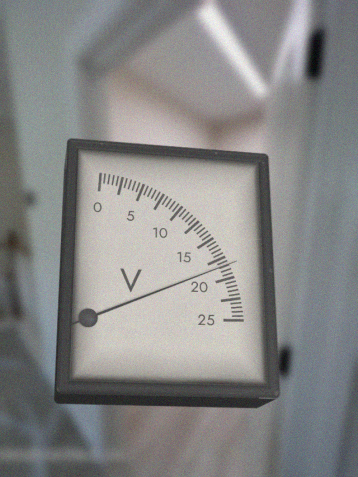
**18.5** V
